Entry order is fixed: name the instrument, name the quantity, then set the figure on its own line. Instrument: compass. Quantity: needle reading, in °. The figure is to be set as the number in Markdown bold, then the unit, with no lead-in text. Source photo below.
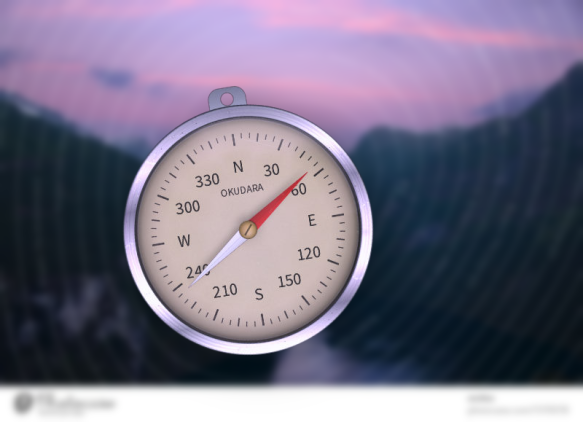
**55** °
